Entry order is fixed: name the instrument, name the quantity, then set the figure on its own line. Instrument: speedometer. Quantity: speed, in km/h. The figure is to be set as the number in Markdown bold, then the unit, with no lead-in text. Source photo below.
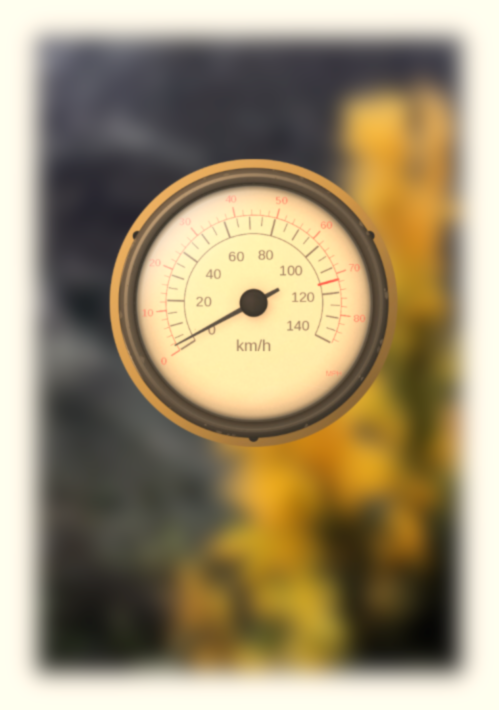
**2.5** km/h
